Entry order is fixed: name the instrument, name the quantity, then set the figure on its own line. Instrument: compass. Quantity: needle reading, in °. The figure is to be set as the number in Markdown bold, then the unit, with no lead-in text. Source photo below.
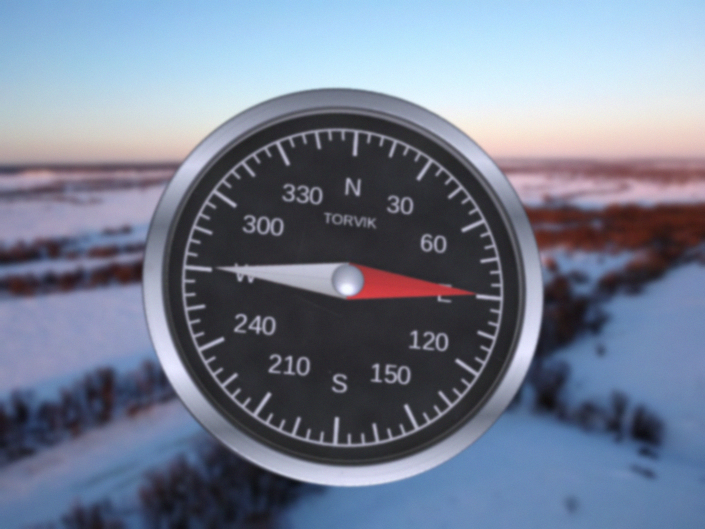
**90** °
